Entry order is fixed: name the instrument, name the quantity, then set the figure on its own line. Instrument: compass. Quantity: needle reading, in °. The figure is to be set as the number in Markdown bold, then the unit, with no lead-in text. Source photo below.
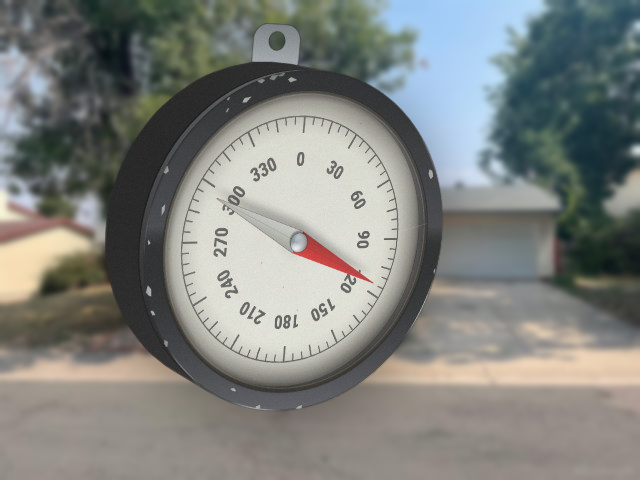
**115** °
